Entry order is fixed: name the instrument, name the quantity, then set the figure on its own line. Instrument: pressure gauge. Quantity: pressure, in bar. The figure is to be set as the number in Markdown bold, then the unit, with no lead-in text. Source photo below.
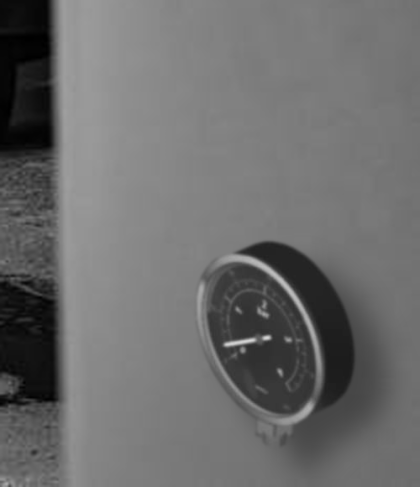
**0.2** bar
